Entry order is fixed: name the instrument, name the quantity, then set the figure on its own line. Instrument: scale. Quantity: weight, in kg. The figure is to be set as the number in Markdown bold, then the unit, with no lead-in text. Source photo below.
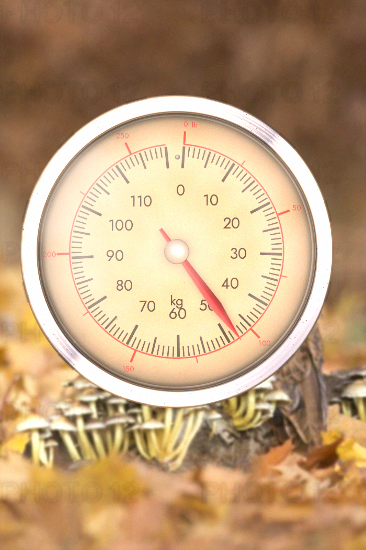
**48** kg
